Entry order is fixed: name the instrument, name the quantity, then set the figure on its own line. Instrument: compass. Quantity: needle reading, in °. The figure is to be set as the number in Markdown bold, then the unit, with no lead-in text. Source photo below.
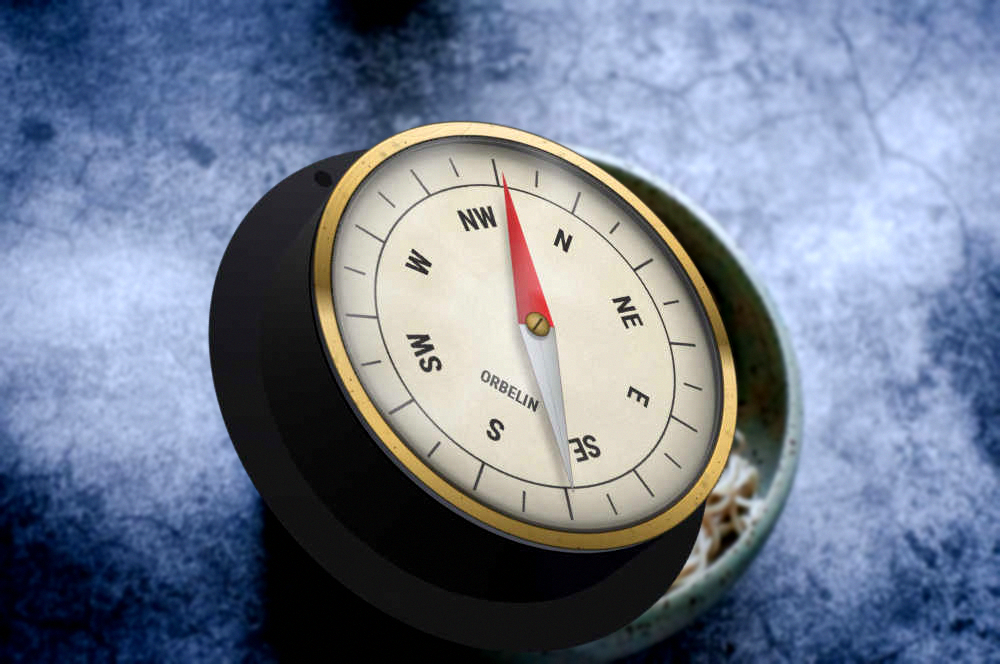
**330** °
